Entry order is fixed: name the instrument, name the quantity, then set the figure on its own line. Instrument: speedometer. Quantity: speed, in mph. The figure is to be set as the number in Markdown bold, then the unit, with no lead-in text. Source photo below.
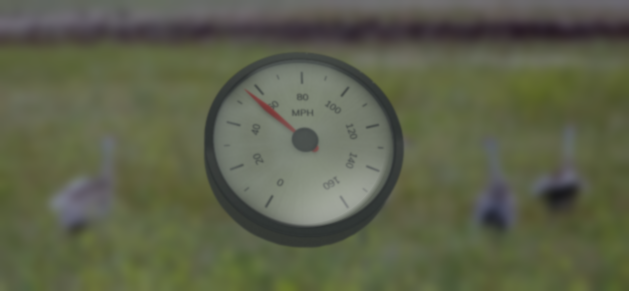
**55** mph
